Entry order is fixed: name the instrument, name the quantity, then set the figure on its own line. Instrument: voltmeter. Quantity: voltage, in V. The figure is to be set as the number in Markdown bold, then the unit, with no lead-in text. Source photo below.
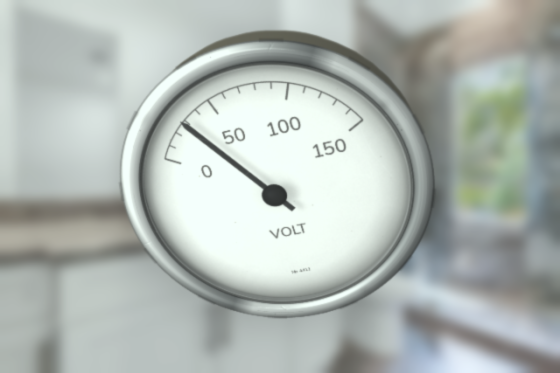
**30** V
